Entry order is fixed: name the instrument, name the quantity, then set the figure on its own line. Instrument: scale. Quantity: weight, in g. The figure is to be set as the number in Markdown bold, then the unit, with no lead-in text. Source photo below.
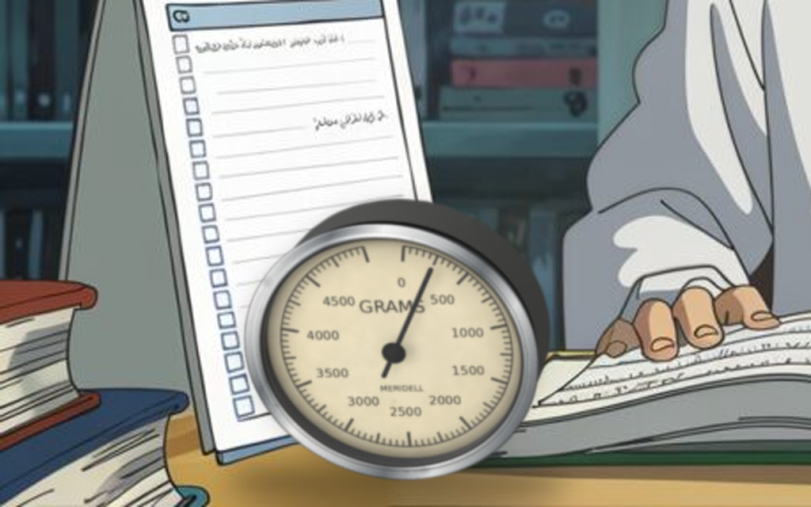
**250** g
